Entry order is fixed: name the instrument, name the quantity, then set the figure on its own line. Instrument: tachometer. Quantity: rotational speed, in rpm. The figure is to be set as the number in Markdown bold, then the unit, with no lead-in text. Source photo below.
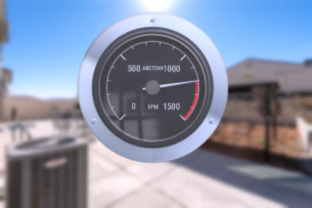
**1200** rpm
